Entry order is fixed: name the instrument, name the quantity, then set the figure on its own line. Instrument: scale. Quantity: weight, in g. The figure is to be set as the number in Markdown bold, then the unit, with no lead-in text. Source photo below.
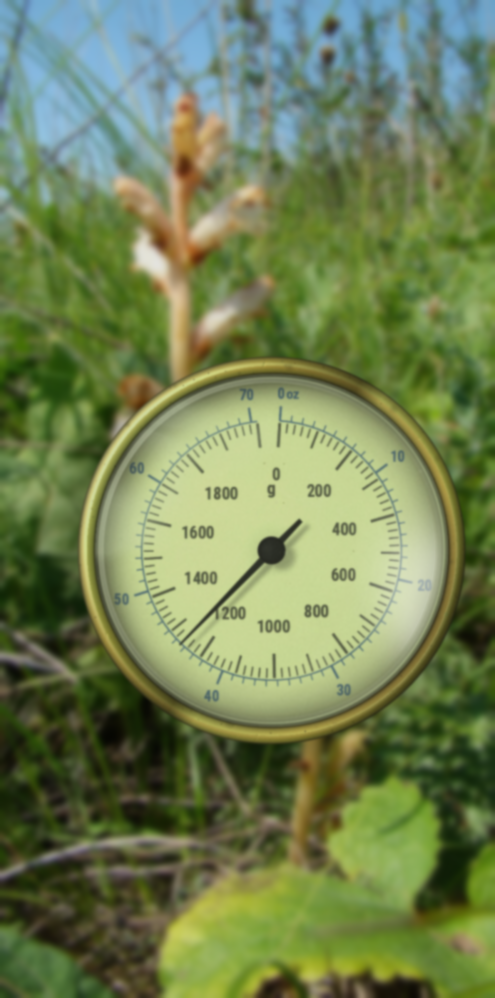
**1260** g
